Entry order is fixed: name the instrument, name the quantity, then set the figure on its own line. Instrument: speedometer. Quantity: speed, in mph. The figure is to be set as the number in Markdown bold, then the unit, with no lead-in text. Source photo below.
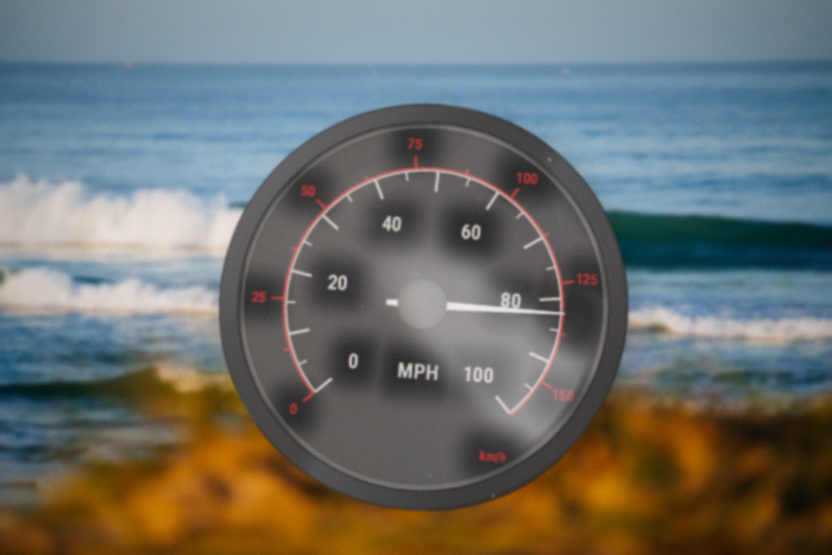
**82.5** mph
